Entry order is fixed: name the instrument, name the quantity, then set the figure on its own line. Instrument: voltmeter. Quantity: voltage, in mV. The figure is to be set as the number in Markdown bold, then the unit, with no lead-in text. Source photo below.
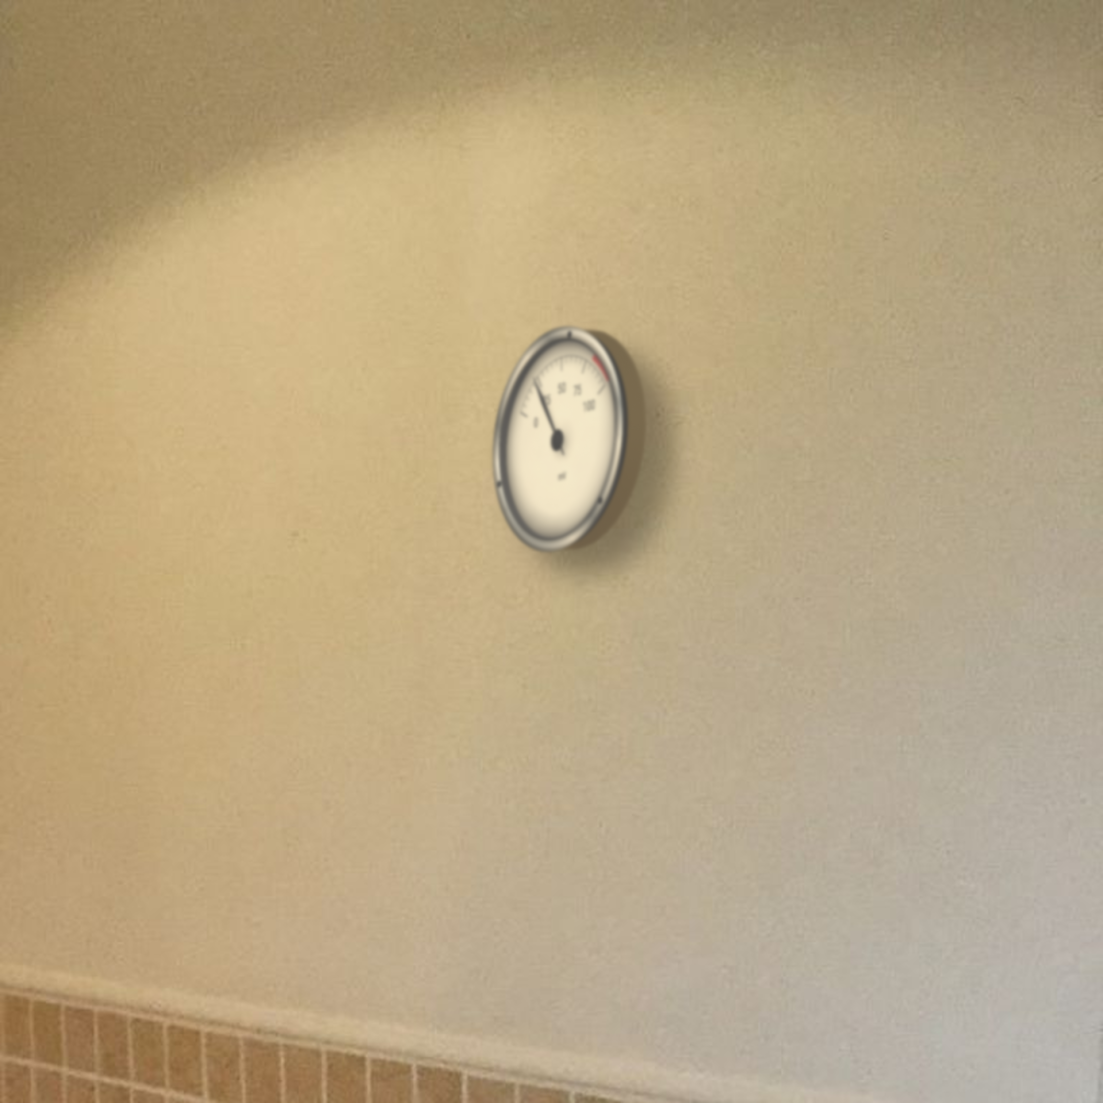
**25** mV
